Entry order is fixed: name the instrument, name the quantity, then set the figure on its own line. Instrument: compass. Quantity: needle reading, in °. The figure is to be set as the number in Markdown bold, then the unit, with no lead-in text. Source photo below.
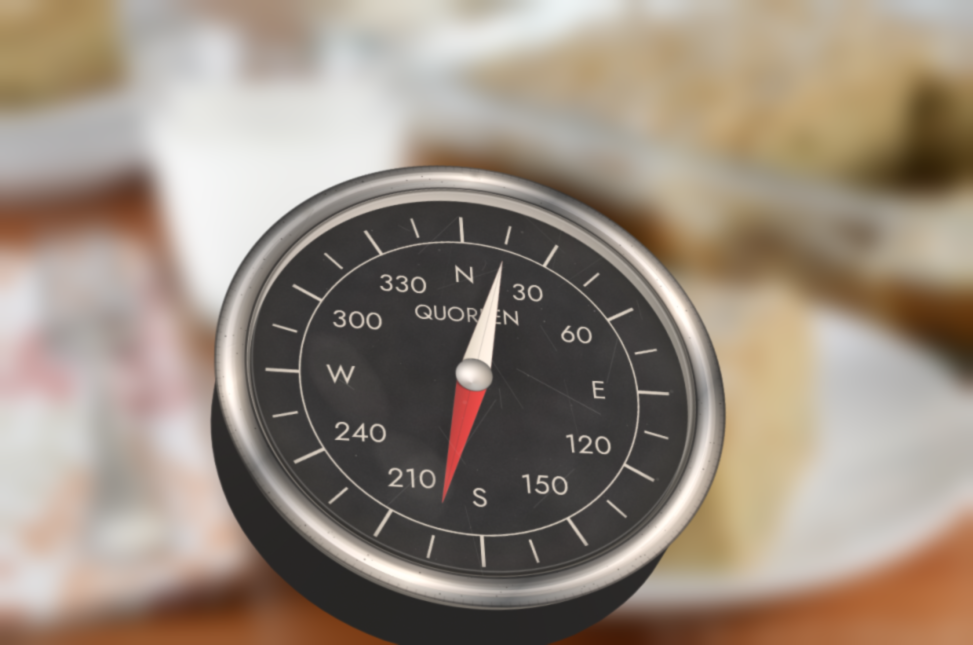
**195** °
